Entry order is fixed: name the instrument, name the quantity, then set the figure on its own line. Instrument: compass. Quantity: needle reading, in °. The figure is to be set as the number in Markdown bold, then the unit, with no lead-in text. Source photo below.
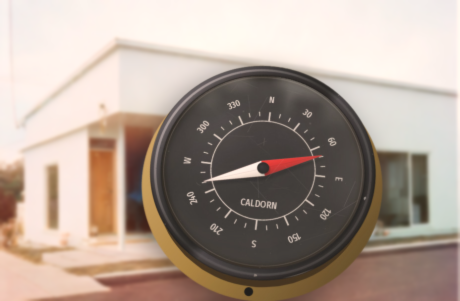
**70** °
